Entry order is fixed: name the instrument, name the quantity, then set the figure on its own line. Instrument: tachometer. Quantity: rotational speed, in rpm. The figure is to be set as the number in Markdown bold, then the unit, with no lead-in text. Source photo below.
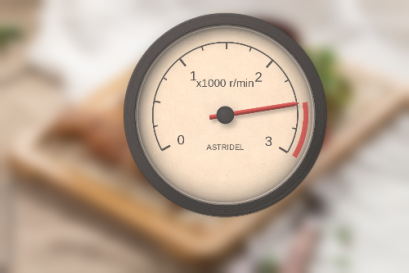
**2500** rpm
